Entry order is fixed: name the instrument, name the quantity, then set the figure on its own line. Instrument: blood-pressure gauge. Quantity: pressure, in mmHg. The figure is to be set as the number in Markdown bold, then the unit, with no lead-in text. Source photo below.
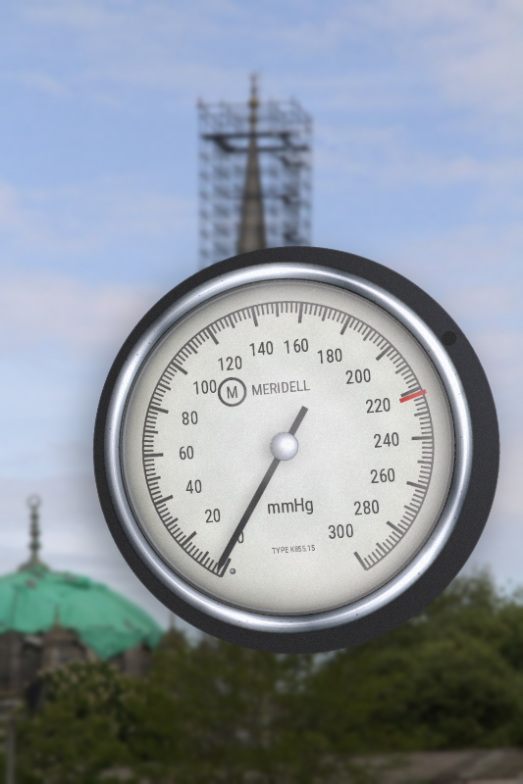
**2** mmHg
